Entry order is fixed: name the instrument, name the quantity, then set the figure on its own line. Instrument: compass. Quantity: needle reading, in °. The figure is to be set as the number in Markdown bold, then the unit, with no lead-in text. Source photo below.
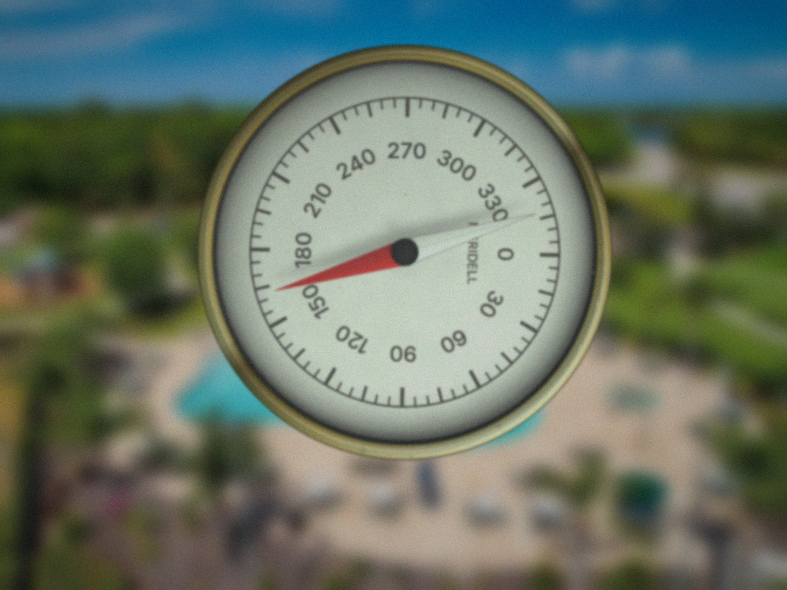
**162.5** °
